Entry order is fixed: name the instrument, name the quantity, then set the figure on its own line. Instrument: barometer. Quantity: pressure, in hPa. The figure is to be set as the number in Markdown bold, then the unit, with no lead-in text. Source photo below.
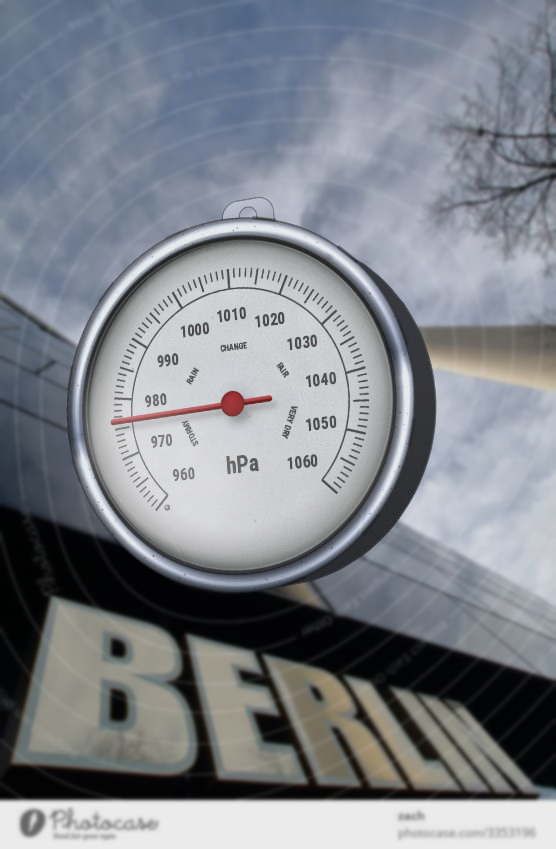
**976** hPa
